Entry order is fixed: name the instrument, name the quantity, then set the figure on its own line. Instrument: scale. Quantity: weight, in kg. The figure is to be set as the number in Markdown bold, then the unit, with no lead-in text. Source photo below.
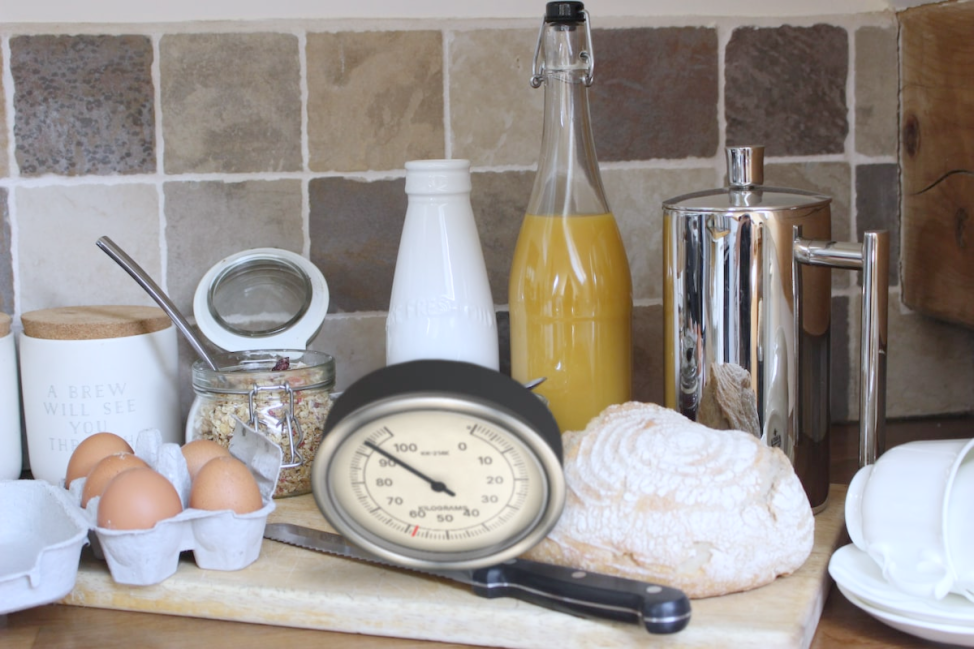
**95** kg
